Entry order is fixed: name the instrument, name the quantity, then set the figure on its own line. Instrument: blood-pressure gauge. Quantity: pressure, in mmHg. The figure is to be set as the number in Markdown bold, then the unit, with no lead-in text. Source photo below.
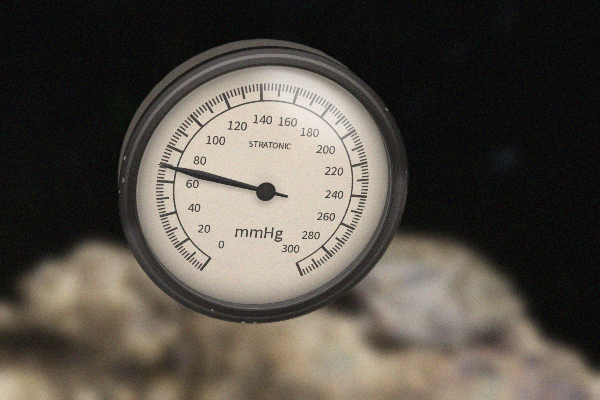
**70** mmHg
